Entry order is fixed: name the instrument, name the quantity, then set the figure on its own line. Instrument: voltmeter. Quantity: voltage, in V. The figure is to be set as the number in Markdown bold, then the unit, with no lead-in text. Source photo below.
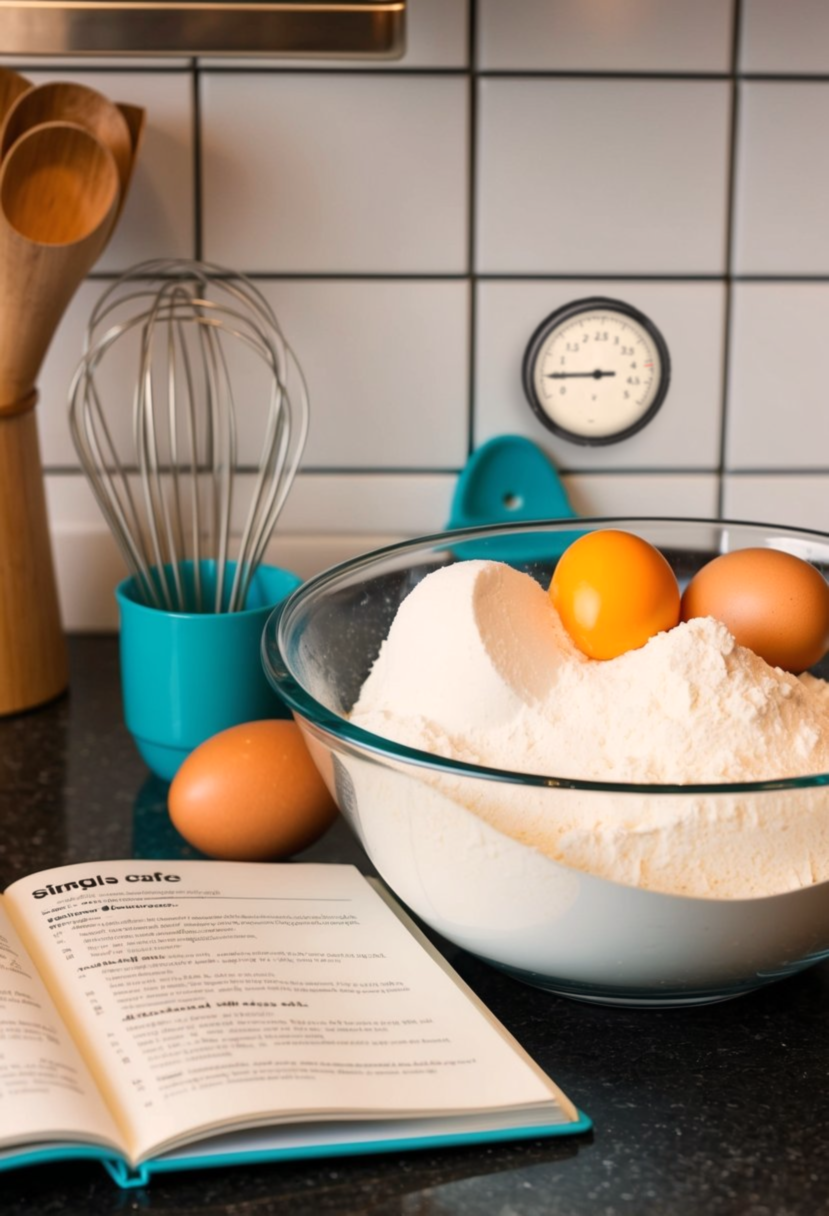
**0.5** V
